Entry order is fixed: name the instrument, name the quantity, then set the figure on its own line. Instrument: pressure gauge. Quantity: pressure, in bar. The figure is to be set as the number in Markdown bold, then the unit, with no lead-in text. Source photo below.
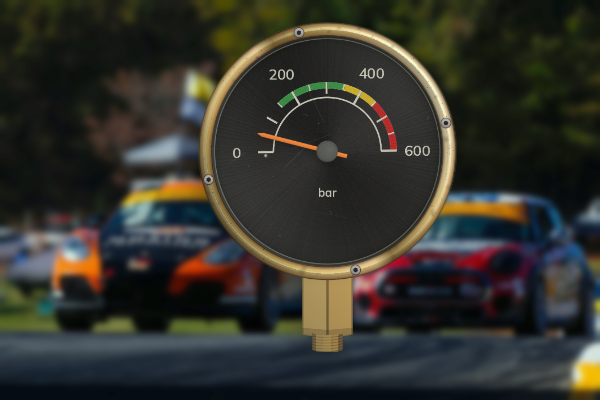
**50** bar
